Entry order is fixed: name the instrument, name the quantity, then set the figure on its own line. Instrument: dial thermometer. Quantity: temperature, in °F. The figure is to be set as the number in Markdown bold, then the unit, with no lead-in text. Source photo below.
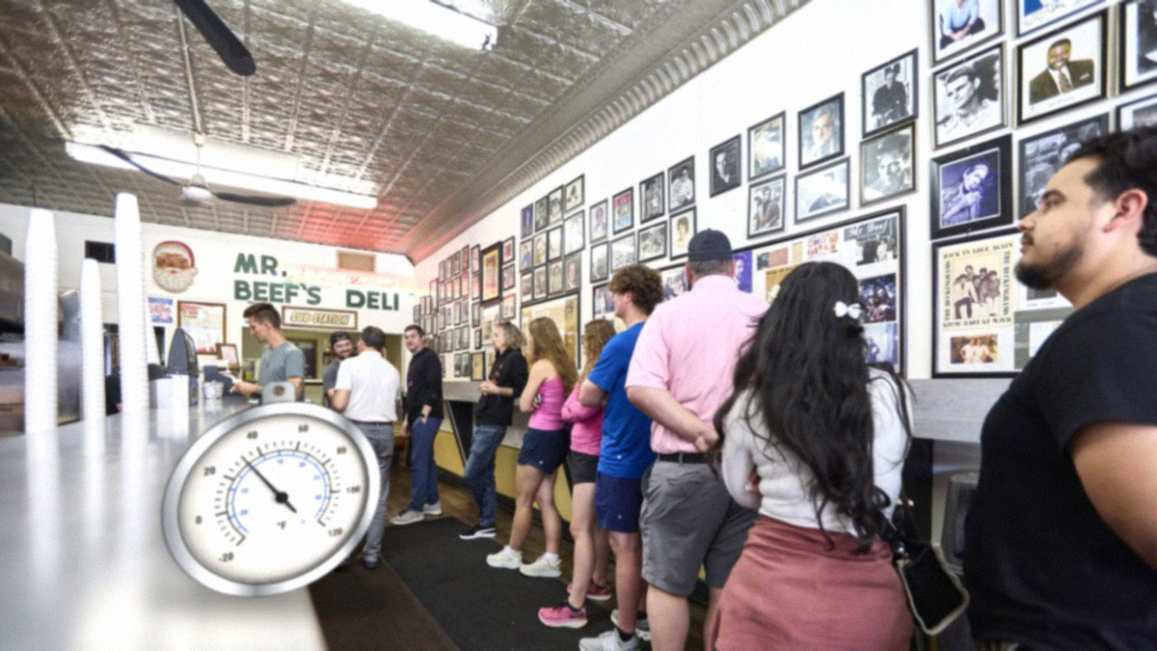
**32** °F
